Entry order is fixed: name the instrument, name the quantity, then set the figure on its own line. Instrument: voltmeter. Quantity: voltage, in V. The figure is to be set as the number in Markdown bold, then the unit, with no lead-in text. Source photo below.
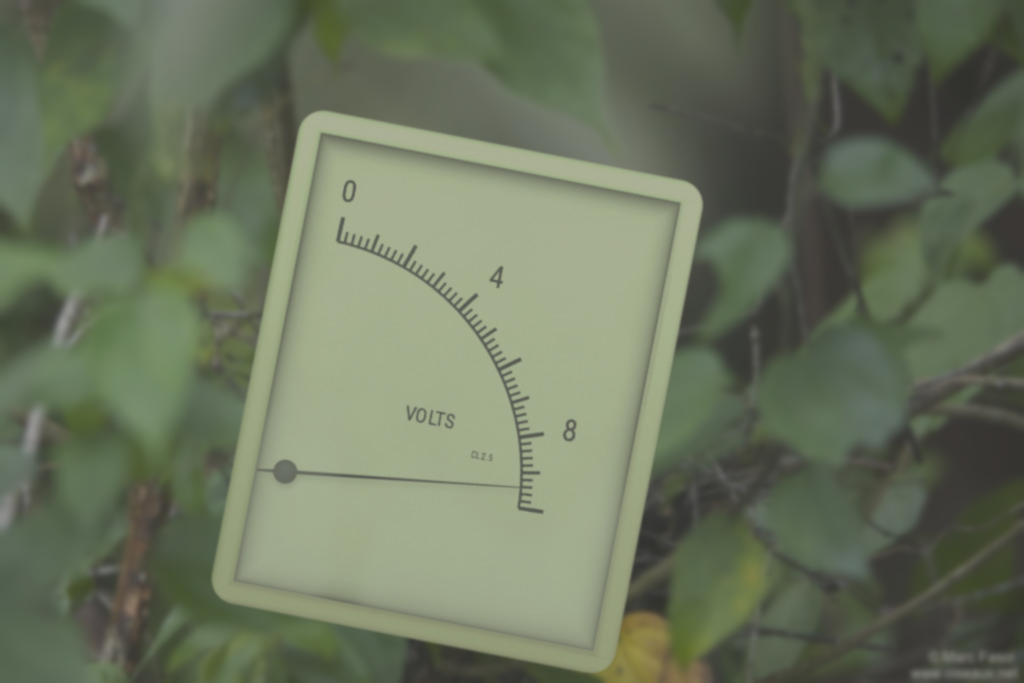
**9.4** V
